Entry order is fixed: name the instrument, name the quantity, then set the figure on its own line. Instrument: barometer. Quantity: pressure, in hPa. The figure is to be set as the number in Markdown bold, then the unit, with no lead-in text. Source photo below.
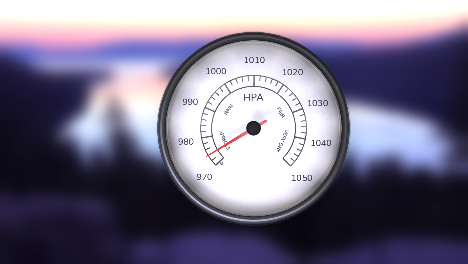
**974** hPa
